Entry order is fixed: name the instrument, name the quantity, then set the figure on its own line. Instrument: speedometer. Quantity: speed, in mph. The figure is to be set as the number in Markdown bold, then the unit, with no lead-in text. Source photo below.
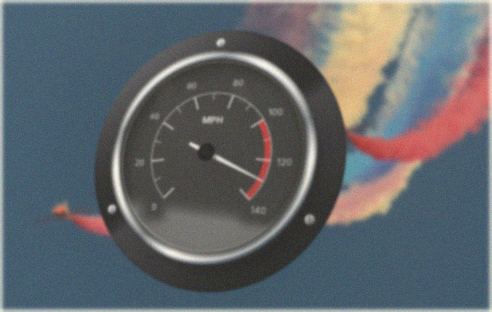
**130** mph
